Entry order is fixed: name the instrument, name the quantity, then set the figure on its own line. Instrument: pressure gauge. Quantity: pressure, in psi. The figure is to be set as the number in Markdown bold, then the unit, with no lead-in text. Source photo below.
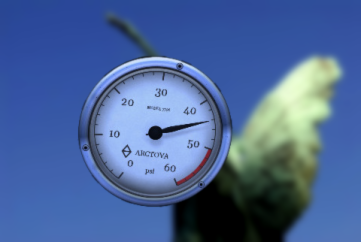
**44** psi
